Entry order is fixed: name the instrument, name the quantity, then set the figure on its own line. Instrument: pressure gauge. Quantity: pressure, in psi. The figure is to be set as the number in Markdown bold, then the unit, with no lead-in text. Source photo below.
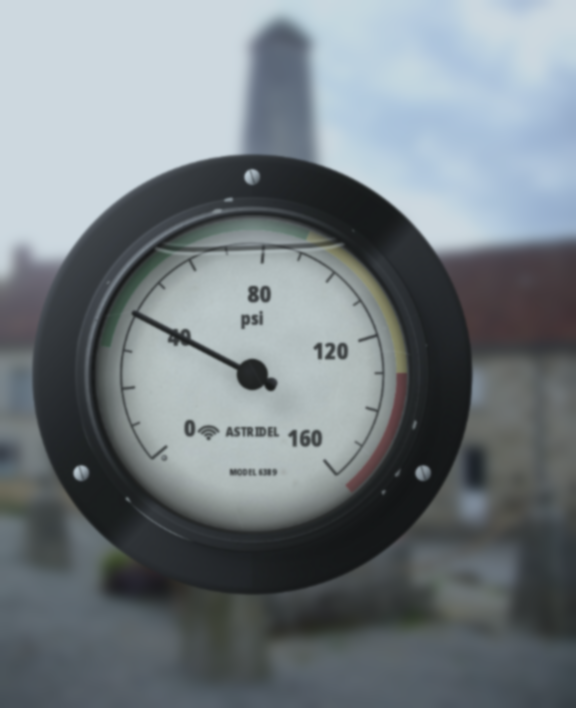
**40** psi
